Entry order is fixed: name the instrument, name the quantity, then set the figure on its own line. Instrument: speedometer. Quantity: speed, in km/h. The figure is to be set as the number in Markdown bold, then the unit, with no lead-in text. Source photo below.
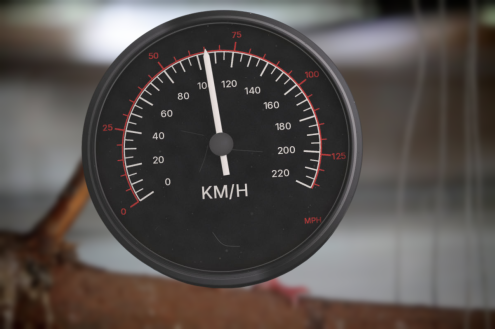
**105** km/h
